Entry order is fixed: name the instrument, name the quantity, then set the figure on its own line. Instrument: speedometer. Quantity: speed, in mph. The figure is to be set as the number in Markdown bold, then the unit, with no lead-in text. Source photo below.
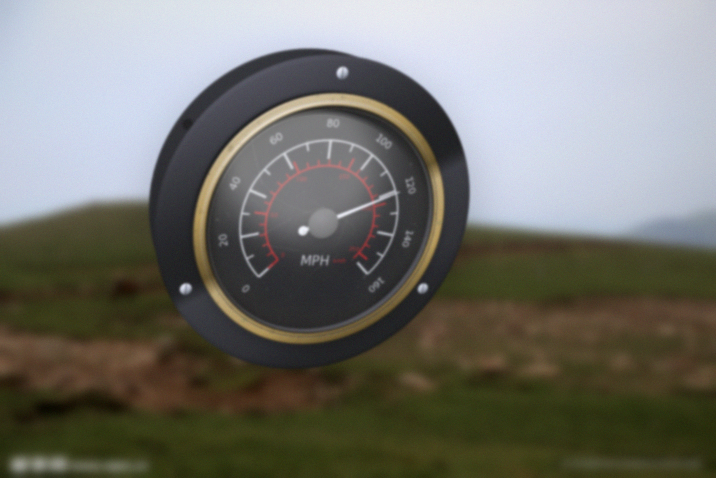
**120** mph
